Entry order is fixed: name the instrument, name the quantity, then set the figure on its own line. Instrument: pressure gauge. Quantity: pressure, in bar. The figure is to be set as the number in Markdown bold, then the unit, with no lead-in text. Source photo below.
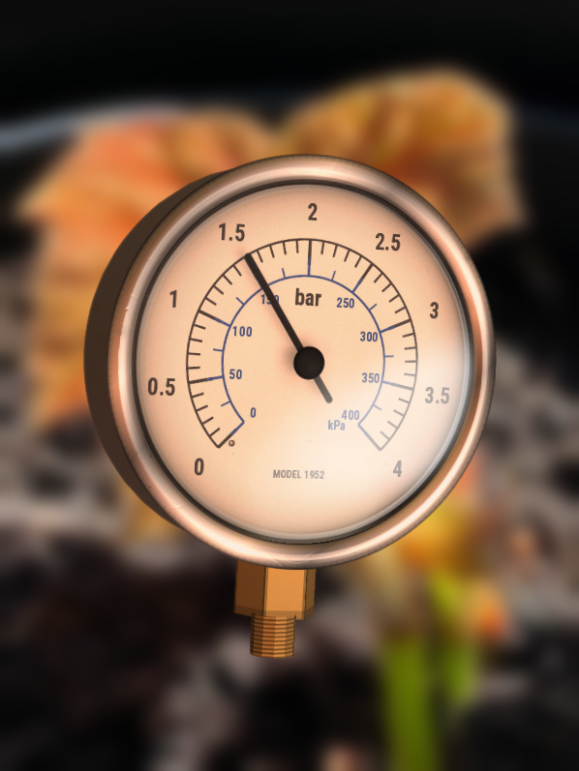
**1.5** bar
